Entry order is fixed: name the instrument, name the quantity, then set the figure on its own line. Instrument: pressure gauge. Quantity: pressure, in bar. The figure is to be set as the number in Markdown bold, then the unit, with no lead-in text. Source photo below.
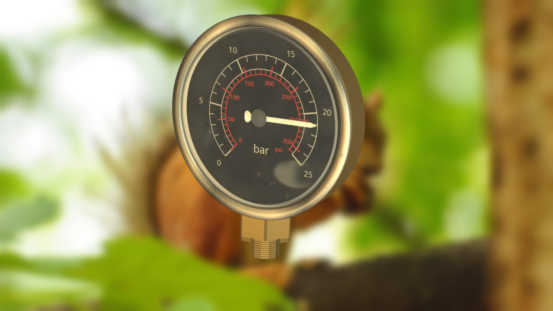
**21** bar
